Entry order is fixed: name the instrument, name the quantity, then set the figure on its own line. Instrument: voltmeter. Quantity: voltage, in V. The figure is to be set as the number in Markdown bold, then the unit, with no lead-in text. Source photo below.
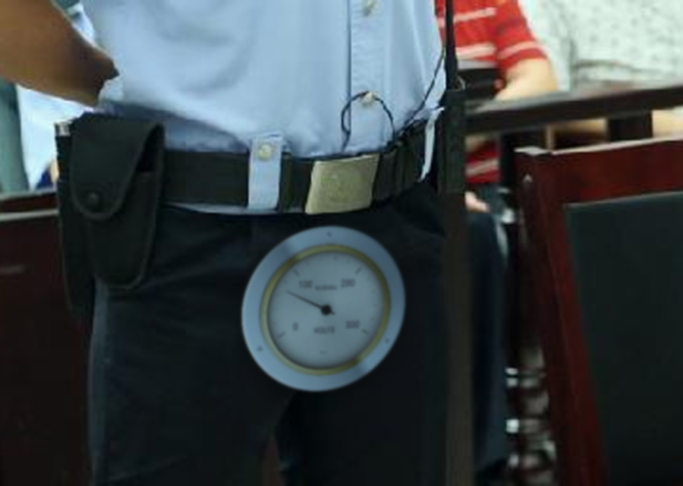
**70** V
